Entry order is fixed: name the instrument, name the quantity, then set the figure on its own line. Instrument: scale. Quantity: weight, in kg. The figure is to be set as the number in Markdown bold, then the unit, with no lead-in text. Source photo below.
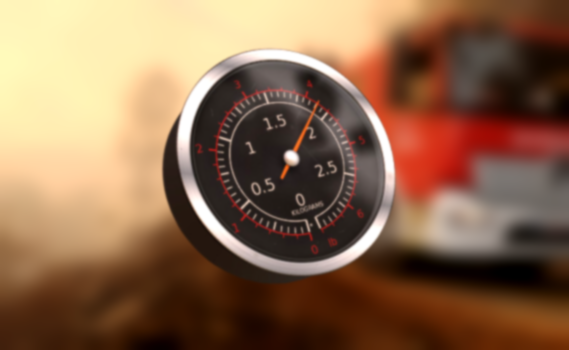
**1.9** kg
